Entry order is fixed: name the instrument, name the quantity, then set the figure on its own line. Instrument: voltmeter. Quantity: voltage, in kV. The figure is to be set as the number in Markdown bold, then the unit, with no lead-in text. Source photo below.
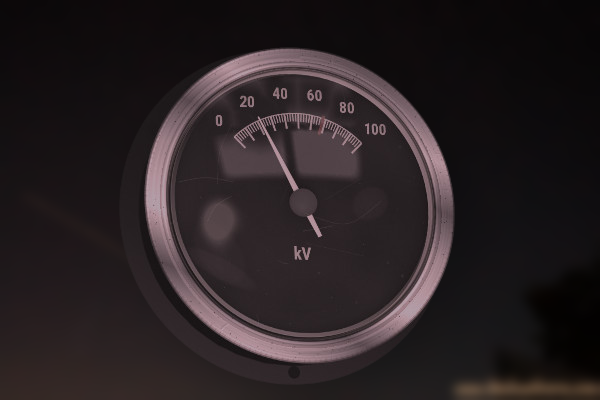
**20** kV
